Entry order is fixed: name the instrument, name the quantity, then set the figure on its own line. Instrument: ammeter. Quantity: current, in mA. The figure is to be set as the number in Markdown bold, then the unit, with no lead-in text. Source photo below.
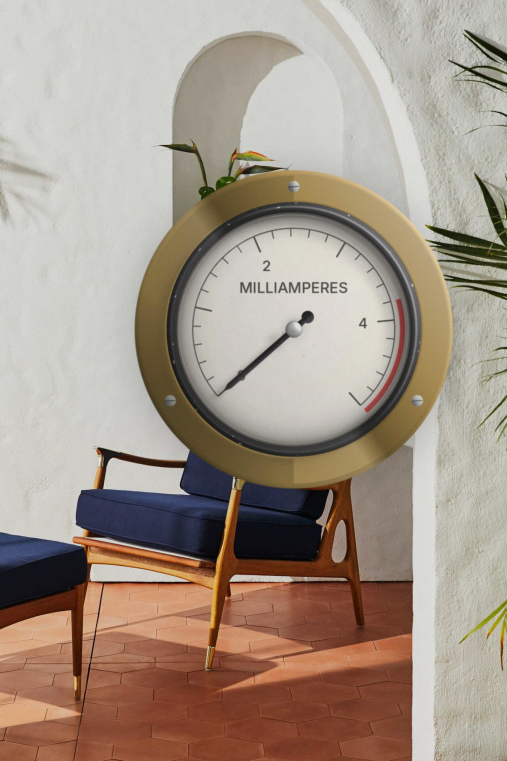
**0** mA
